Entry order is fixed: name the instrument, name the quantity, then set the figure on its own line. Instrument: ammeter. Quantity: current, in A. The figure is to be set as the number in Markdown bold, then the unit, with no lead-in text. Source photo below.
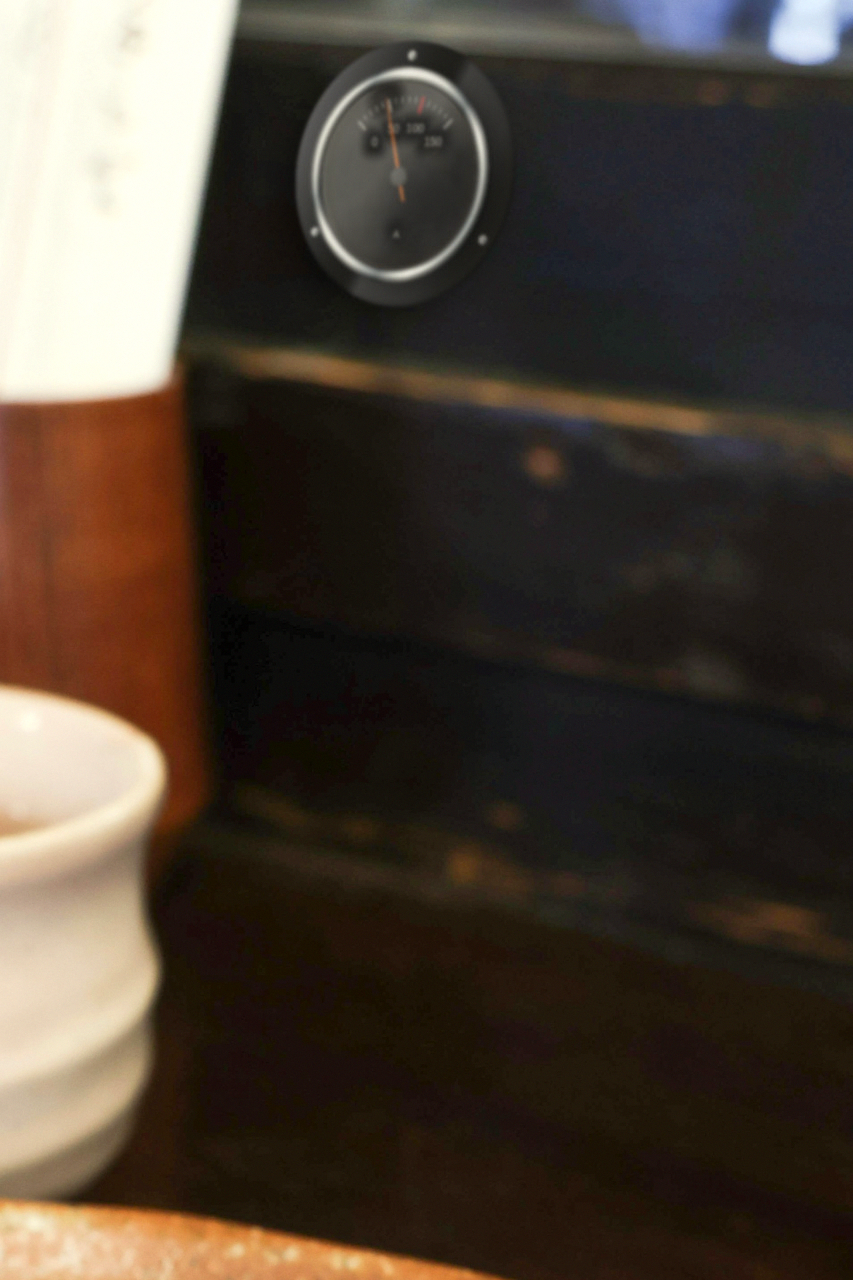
**50** A
